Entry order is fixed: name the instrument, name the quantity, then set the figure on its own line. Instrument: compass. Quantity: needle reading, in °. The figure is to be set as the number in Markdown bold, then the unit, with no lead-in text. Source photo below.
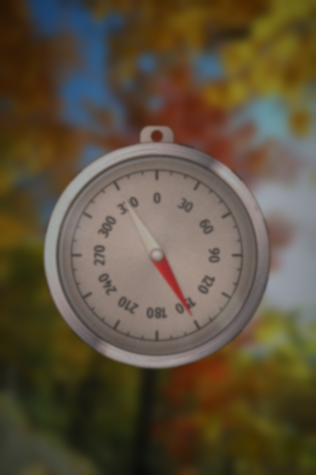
**150** °
